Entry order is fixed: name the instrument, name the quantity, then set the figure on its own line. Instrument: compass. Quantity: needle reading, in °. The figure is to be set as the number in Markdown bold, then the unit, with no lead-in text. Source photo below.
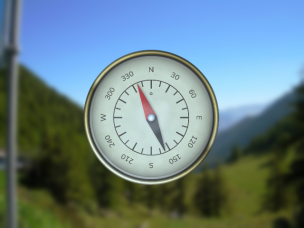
**337.5** °
